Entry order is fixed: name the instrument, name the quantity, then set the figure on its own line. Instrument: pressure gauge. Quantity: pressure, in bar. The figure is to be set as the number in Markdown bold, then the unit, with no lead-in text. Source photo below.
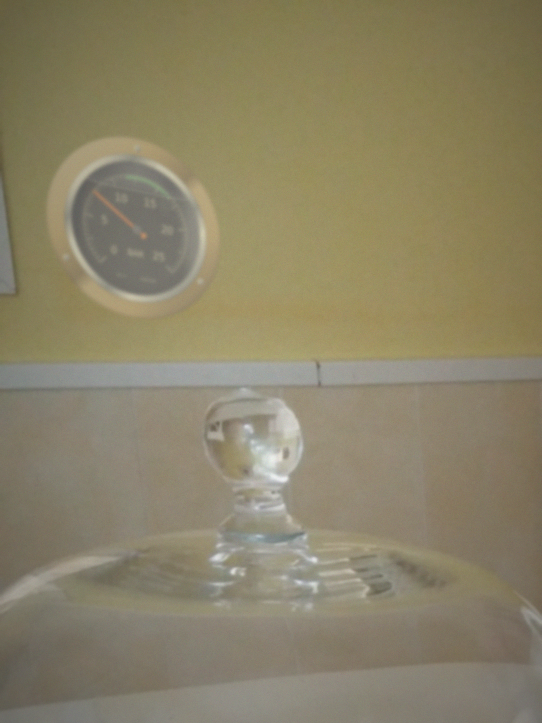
**7.5** bar
